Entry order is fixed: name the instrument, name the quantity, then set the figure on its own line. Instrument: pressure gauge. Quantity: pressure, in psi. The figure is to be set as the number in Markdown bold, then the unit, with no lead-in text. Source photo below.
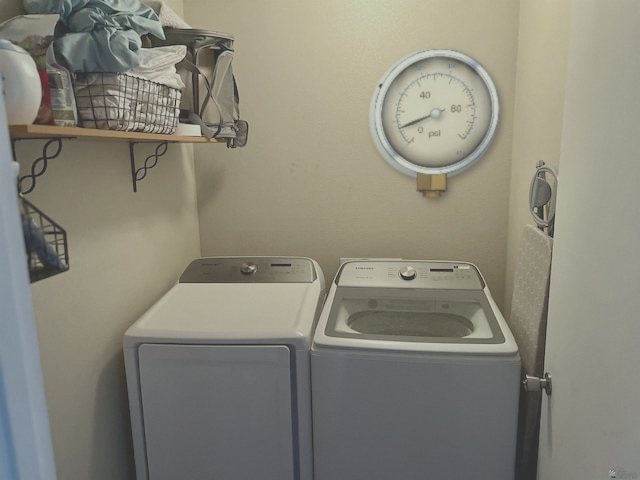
**10** psi
